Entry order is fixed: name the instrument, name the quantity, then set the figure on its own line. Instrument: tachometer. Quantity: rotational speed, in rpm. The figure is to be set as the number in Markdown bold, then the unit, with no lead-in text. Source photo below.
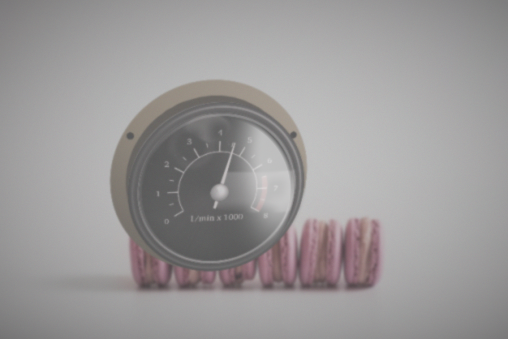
**4500** rpm
